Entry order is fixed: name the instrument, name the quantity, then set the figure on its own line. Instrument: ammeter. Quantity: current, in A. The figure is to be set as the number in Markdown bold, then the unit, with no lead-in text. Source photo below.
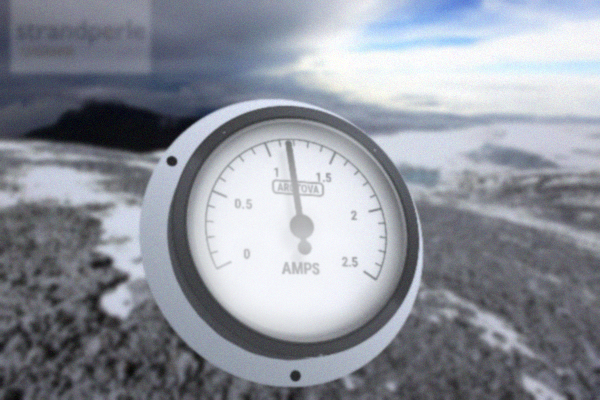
**1.15** A
